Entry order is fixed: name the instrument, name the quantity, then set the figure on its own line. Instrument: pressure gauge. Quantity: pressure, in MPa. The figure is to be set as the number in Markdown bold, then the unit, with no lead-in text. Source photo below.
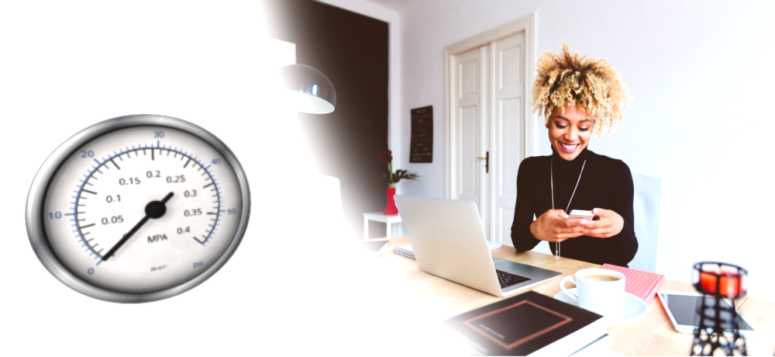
**0** MPa
